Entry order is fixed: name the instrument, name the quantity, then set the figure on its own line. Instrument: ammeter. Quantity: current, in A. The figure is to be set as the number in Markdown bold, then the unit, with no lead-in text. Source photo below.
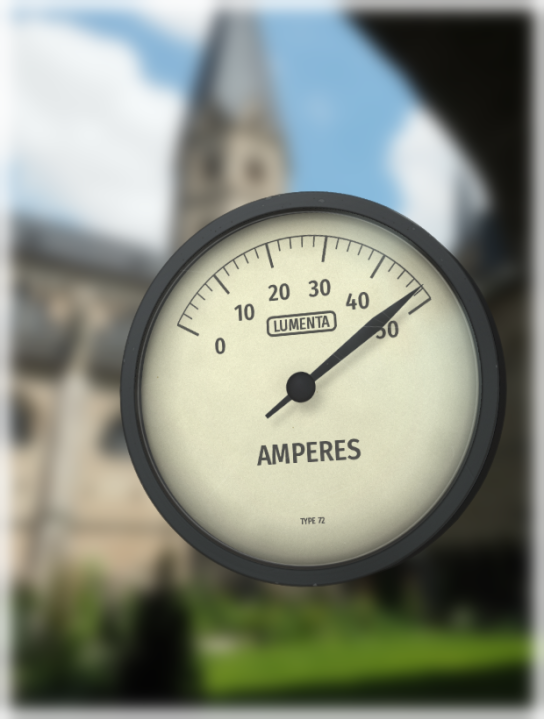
**48** A
